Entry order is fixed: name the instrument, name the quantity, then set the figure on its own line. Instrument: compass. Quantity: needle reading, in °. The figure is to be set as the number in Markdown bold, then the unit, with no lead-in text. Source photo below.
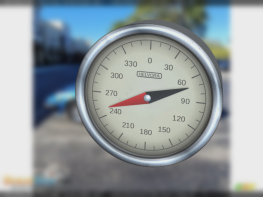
**250** °
